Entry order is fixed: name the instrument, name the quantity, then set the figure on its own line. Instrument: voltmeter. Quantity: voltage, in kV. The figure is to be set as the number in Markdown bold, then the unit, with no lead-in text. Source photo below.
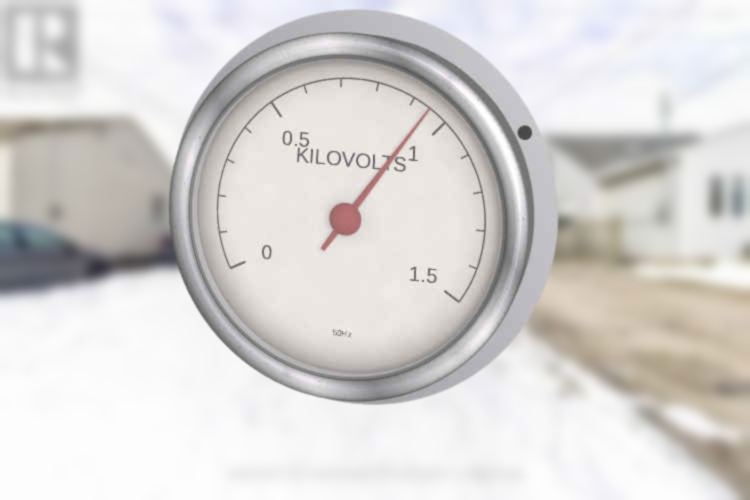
**0.95** kV
